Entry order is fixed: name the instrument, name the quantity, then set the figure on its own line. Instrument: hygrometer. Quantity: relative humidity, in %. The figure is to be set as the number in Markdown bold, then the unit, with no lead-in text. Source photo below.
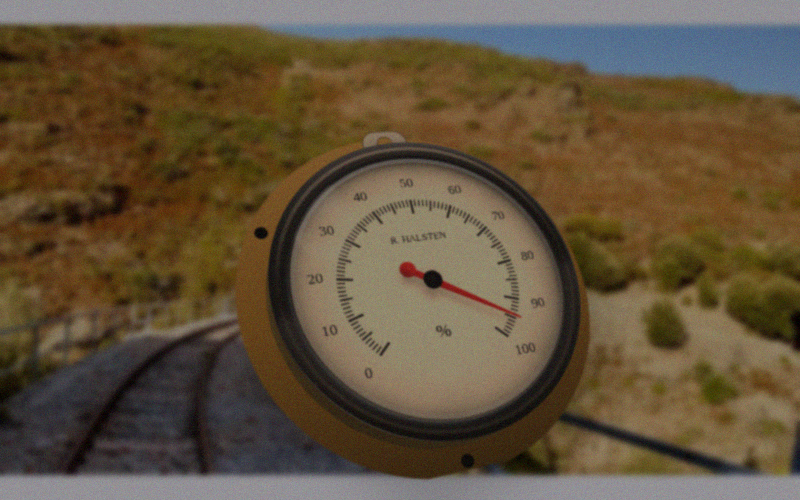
**95** %
